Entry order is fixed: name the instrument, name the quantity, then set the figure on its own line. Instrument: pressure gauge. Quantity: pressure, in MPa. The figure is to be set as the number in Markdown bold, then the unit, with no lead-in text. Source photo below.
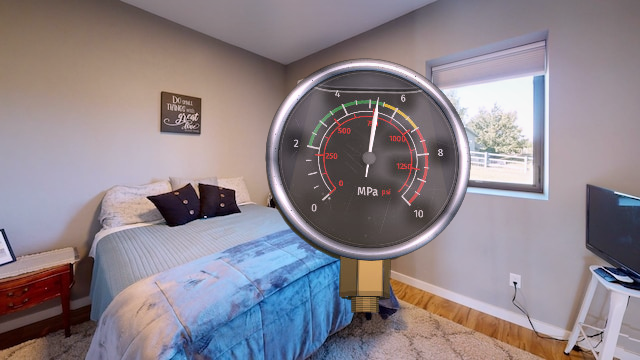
**5.25** MPa
